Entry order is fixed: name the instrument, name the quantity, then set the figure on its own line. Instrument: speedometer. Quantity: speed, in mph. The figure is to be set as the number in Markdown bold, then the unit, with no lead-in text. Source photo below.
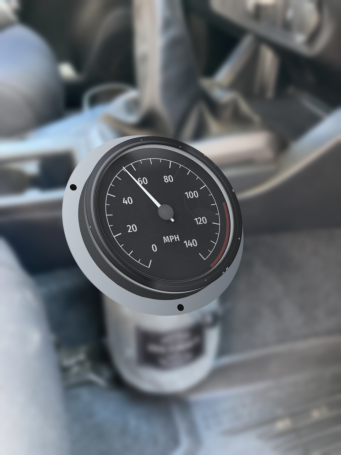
**55** mph
